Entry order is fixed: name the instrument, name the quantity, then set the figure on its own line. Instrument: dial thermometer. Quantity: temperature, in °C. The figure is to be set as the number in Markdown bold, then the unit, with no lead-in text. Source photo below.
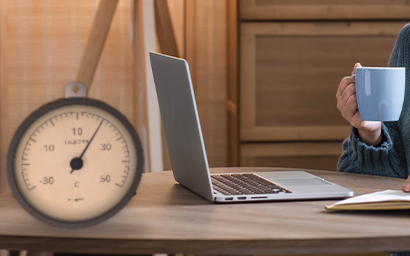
**20** °C
